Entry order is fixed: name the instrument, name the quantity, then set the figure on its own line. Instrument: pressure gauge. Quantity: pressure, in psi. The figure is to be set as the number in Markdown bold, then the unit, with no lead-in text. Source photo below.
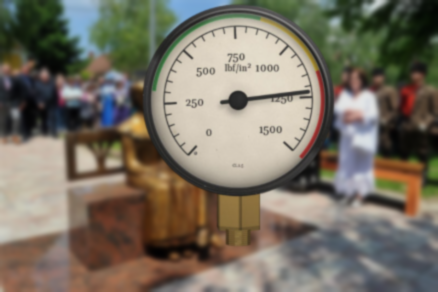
**1225** psi
